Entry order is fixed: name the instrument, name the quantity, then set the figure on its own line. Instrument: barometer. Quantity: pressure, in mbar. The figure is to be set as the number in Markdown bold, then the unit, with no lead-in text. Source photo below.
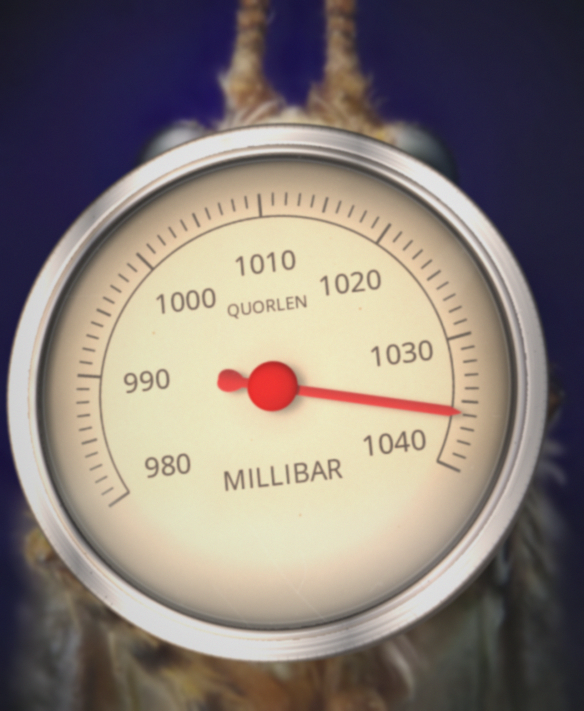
**1036** mbar
